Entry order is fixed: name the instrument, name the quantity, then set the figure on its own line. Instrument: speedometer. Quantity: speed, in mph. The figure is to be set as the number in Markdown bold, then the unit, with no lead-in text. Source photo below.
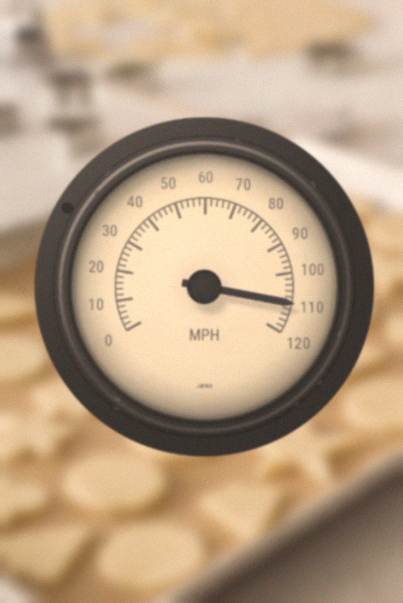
**110** mph
